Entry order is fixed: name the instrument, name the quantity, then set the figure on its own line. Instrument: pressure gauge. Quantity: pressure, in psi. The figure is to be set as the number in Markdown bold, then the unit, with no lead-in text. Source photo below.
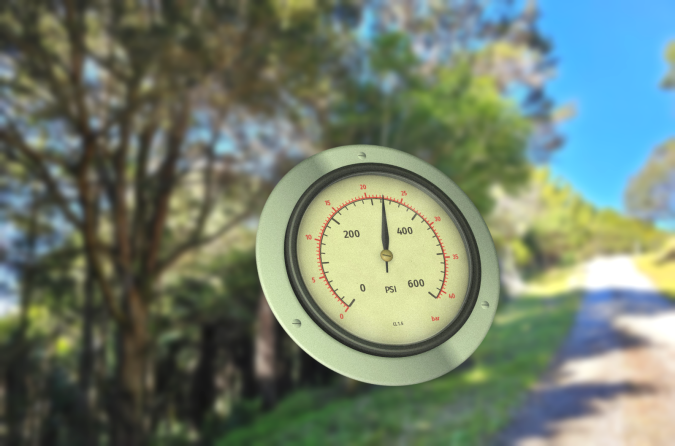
**320** psi
